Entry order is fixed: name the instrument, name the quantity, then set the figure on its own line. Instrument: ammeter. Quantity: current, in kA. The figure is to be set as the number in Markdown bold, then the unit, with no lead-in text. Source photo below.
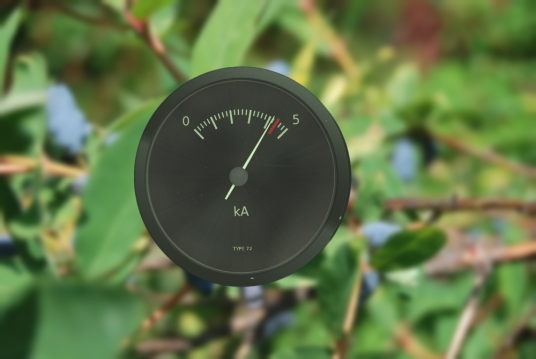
**4.2** kA
